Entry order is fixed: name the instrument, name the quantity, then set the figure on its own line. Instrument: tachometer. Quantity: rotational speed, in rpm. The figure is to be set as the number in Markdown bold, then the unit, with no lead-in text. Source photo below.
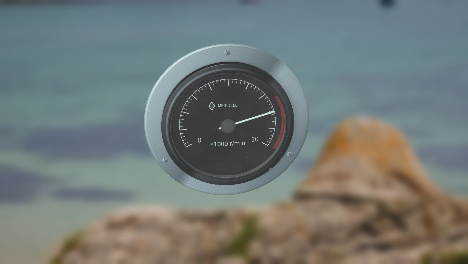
**8000** rpm
